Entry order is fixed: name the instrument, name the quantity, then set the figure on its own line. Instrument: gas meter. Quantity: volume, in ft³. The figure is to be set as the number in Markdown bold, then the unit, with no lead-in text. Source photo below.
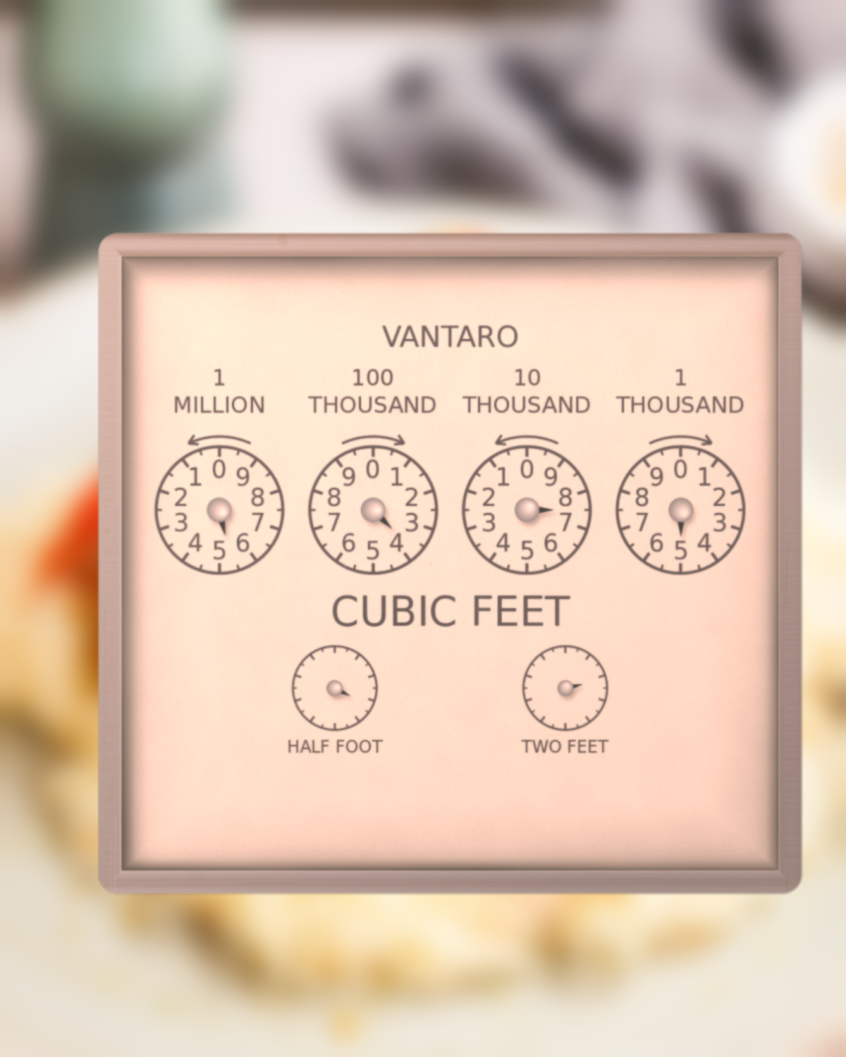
**537500** ft³
